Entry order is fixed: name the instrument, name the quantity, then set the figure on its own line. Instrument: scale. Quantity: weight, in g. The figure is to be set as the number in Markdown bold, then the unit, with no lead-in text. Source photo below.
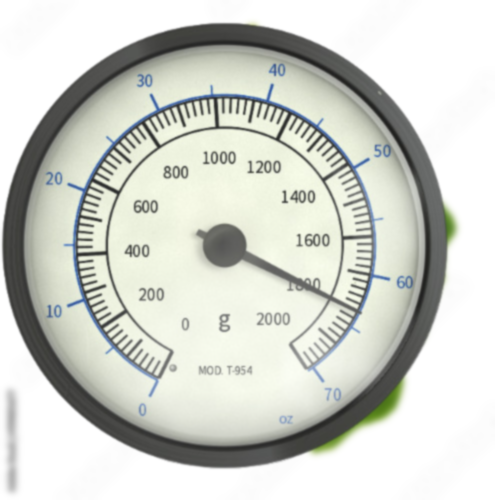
**1800** g
